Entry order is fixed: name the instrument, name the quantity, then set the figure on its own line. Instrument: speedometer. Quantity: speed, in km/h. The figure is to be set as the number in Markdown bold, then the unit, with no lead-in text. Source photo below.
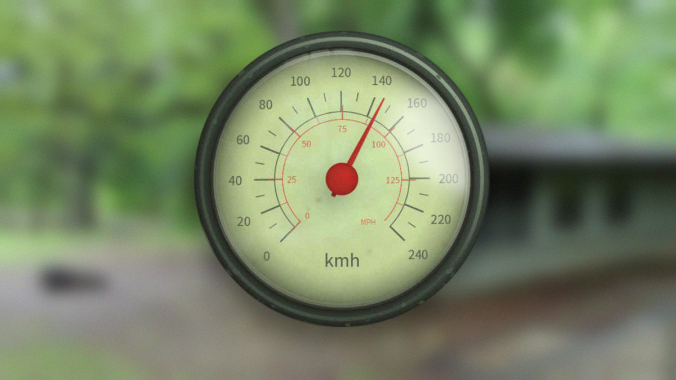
**145** km/h
